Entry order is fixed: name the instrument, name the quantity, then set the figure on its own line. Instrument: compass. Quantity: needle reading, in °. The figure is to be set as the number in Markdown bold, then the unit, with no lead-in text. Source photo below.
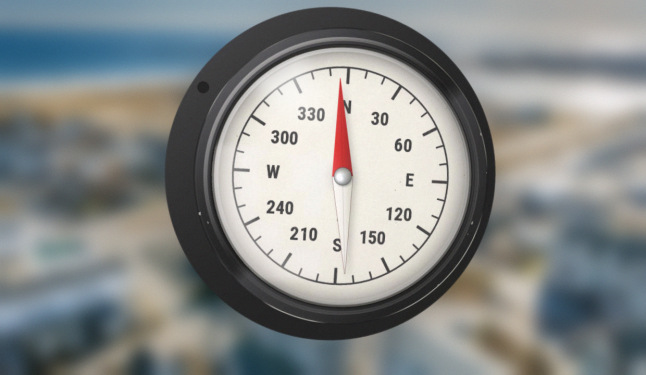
**355** °
